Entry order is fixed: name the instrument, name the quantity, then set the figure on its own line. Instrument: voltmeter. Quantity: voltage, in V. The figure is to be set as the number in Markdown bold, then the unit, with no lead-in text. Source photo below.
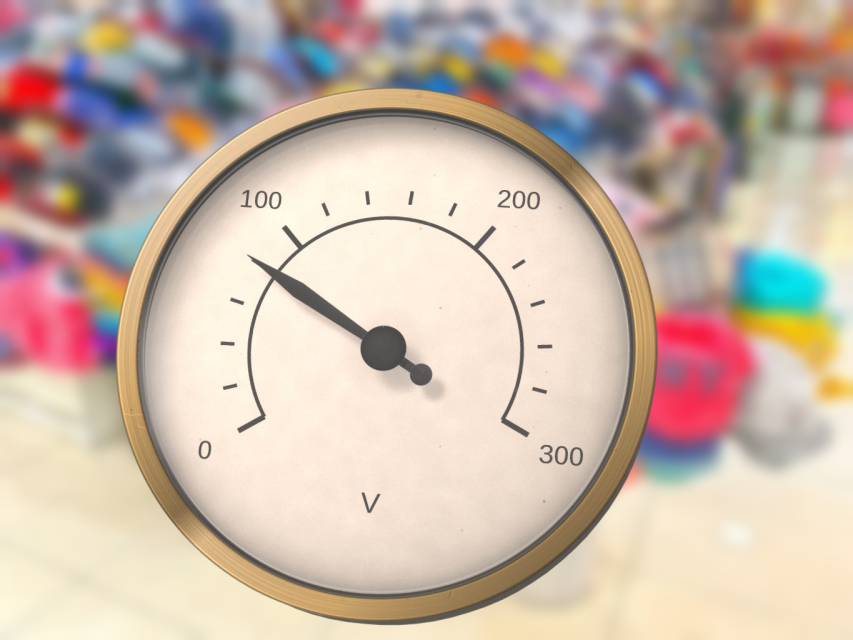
**80** V
